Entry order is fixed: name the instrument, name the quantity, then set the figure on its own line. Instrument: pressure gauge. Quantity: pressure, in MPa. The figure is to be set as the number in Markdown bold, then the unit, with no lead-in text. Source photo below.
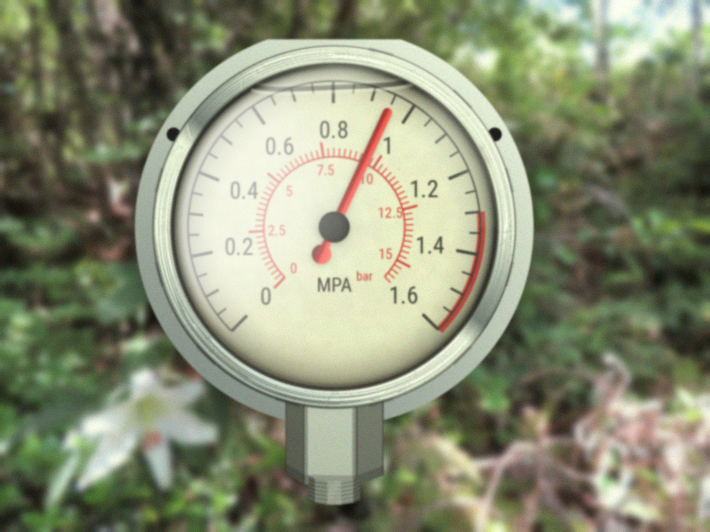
**0.95** MPa
